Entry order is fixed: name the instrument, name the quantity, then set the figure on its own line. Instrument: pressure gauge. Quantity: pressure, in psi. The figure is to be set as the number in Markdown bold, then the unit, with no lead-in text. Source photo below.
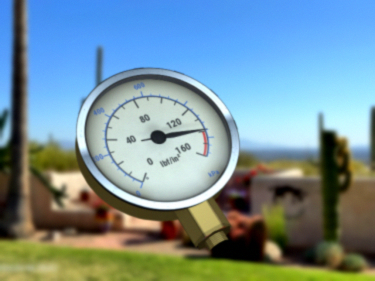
**140** psi
